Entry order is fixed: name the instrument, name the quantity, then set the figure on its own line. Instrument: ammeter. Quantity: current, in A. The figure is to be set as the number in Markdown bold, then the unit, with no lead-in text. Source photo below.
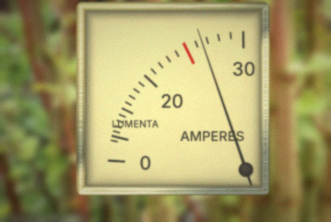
**26.5** A
